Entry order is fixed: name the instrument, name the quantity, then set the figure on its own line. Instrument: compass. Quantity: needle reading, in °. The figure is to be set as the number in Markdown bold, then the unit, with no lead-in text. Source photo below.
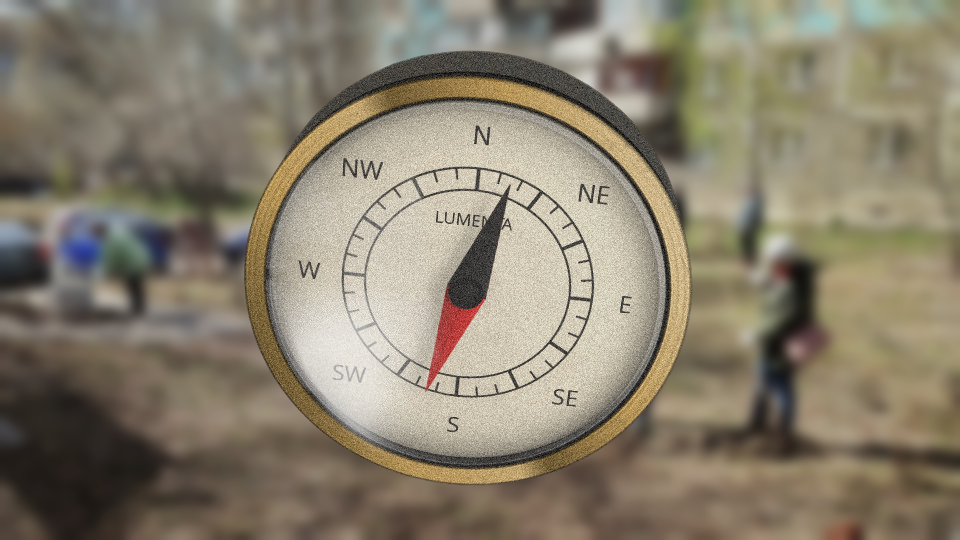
**195** °
